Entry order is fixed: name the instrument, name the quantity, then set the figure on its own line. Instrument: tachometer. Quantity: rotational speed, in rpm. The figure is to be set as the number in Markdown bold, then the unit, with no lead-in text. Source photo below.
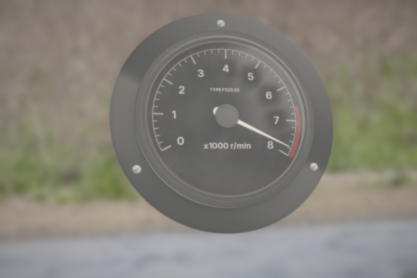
**7800** rpm
